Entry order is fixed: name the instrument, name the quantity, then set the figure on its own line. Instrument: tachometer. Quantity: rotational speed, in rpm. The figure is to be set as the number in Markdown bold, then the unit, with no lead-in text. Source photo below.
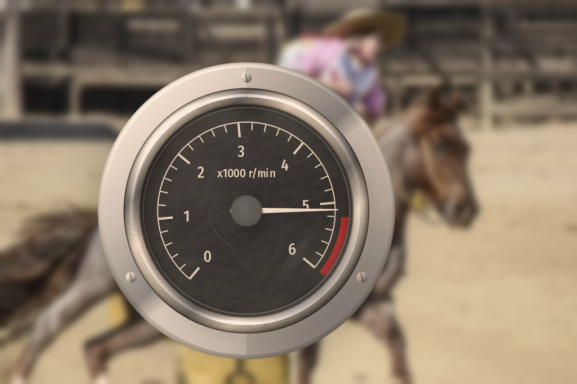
**5100** rpm
